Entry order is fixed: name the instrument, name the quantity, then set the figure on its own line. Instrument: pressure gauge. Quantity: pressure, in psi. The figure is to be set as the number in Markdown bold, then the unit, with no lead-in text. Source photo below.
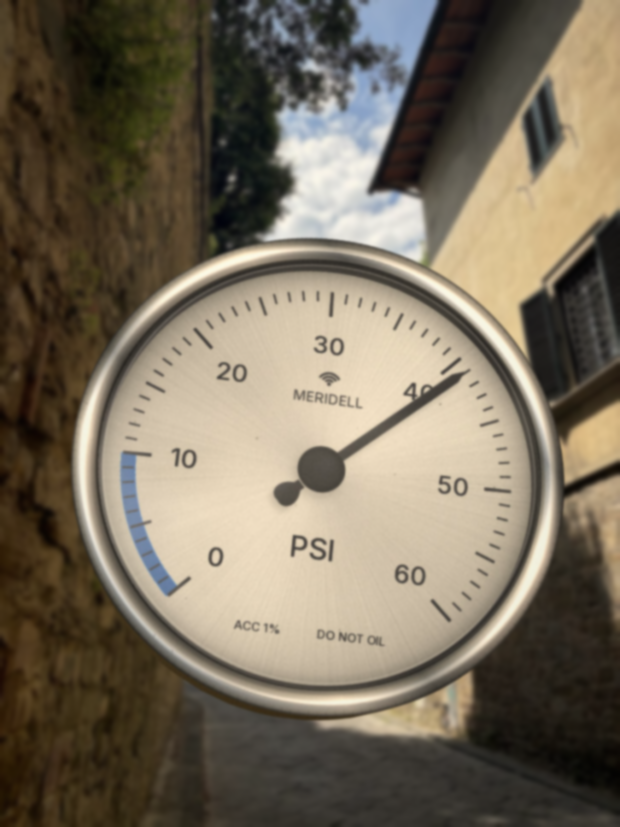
**41** psi
